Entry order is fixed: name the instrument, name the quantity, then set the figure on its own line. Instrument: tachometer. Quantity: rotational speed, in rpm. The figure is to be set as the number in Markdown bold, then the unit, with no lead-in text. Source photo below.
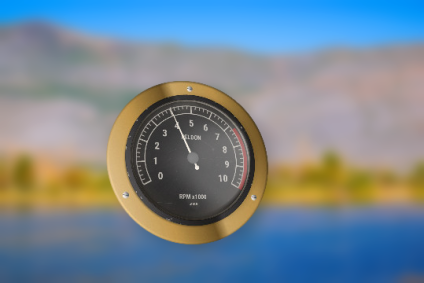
**4000** rpm
